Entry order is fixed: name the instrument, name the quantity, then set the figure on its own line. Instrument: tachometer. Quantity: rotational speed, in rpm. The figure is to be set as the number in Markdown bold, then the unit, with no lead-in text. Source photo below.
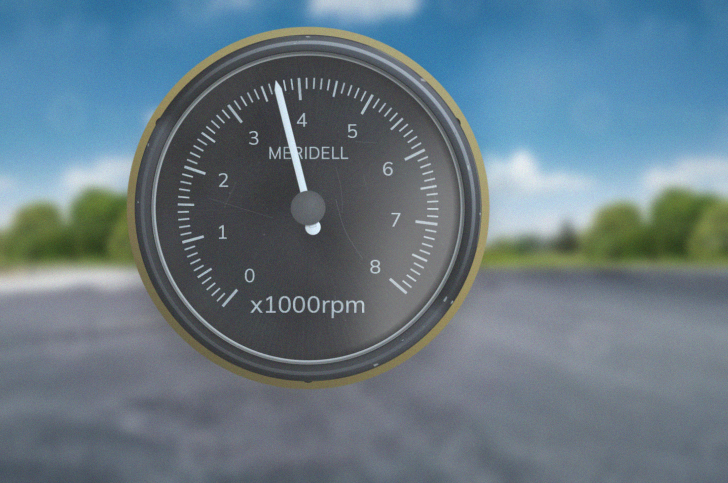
**3700** rpm
